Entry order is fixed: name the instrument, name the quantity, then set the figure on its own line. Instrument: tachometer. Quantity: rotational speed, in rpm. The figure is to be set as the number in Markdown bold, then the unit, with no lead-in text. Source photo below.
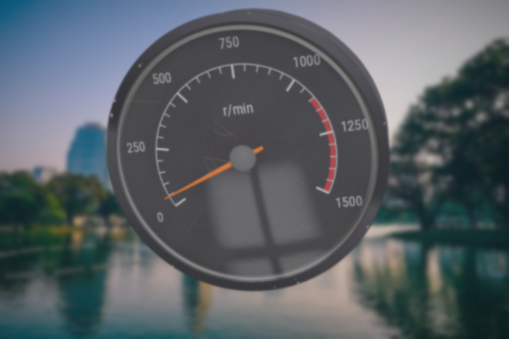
**50** rpm
